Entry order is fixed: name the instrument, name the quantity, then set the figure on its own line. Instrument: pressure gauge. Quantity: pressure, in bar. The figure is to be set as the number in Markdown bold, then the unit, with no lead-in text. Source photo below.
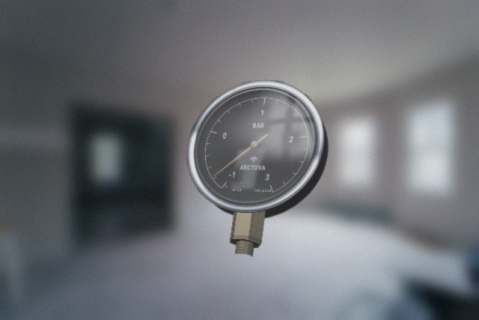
**-0.8** bar
